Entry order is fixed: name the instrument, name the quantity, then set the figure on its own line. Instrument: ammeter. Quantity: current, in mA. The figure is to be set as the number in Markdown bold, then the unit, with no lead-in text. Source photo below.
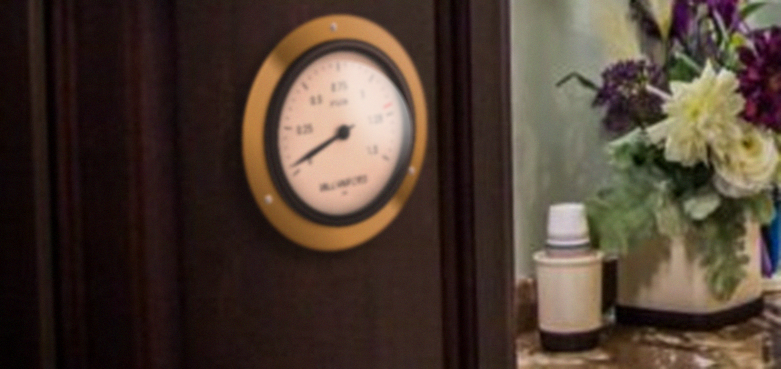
**0.05** mA
